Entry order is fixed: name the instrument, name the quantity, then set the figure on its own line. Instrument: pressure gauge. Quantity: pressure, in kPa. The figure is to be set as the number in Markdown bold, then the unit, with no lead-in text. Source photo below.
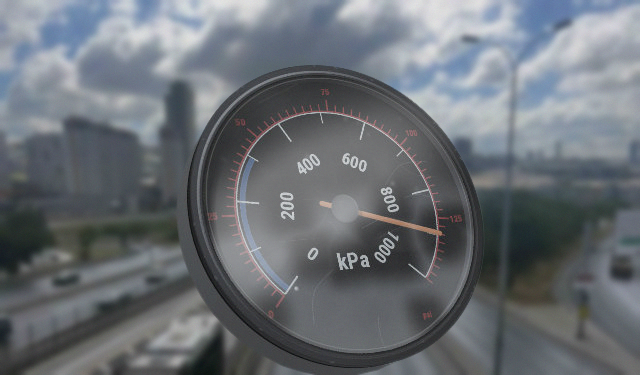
**900** kPa
